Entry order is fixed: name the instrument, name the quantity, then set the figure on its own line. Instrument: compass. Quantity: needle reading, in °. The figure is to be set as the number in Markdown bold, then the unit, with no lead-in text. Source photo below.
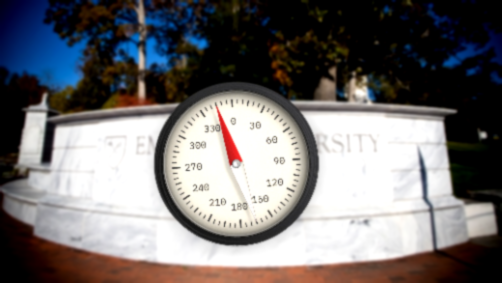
**345** °
